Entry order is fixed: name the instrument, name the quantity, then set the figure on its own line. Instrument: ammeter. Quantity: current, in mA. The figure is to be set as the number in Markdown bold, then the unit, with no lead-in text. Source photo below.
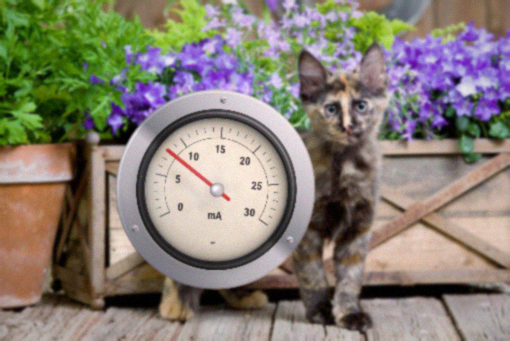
**8** mA
